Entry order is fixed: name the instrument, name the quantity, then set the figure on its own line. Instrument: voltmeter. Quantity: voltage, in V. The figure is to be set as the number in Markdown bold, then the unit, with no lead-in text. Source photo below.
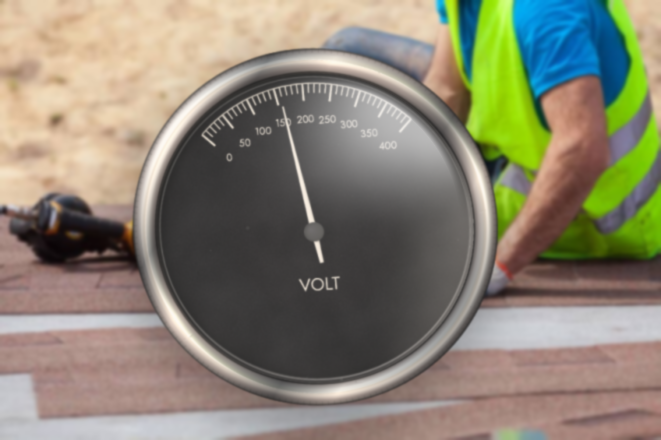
**160** V
